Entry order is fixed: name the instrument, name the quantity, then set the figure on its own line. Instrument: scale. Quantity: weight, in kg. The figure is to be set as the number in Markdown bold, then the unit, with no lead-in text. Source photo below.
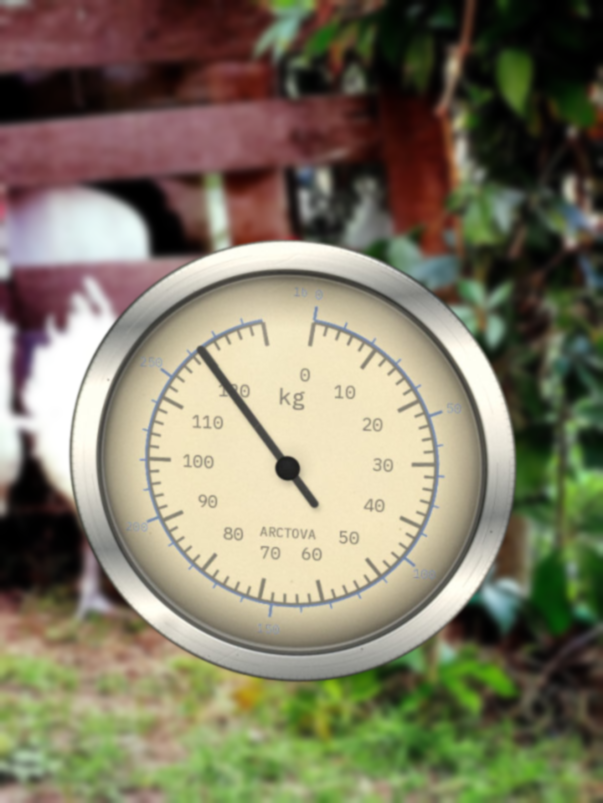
**120** kg
